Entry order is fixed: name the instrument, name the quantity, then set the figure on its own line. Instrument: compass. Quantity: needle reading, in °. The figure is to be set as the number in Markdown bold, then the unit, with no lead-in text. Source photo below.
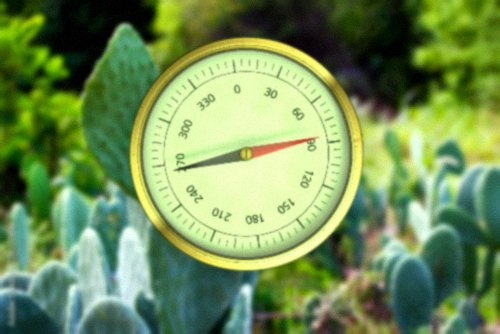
**85** °
